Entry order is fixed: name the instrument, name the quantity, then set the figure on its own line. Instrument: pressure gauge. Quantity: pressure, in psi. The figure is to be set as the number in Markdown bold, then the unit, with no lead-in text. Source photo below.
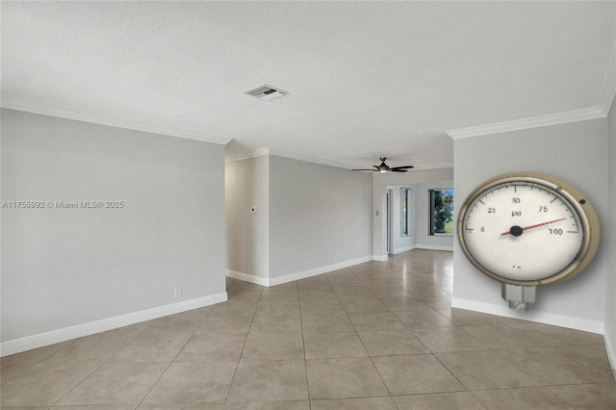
**90** psi
